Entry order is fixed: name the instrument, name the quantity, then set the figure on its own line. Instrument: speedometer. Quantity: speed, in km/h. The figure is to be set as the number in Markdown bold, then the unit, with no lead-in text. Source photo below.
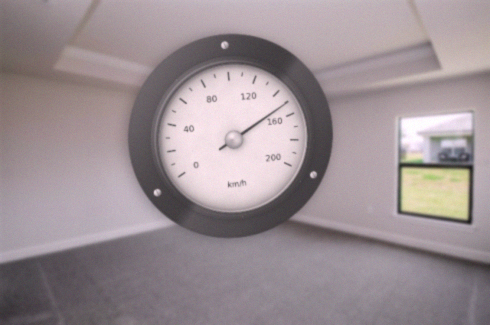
**150** km/h
